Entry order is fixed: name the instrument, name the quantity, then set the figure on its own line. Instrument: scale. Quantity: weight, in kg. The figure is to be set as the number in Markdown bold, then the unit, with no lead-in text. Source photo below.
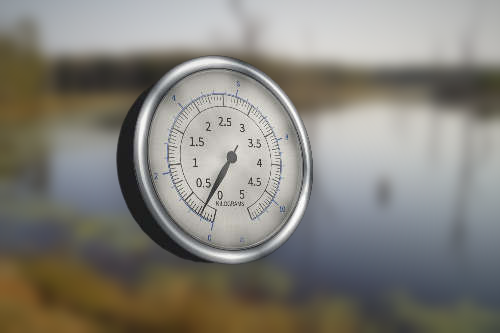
**0.25** kg
